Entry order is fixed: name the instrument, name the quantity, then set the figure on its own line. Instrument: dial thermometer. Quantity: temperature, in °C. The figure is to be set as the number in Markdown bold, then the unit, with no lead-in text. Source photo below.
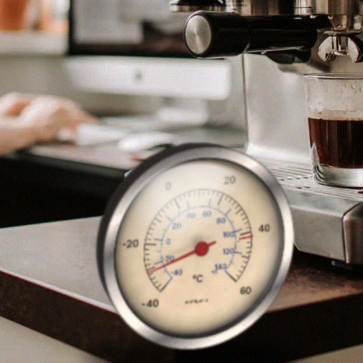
**-30** °C
